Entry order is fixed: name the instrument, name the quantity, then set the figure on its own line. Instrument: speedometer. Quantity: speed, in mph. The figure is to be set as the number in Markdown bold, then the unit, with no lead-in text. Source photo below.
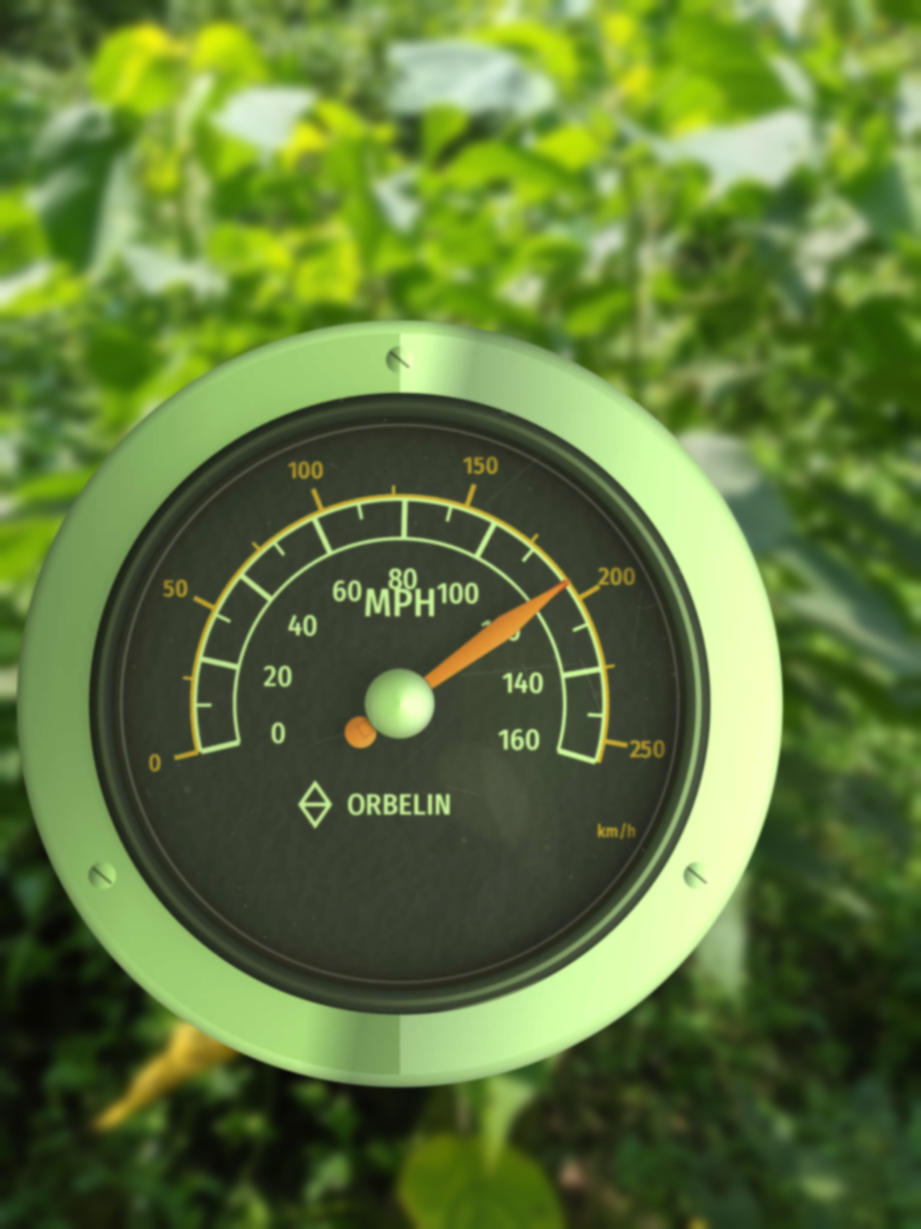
**120** mph
